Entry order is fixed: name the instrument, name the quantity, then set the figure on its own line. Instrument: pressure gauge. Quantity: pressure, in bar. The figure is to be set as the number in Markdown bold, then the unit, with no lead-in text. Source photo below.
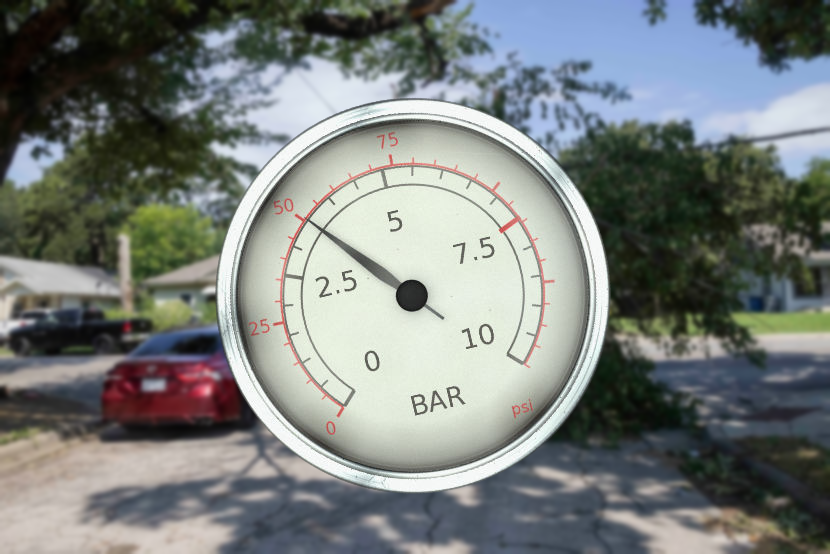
**3.5** bar
